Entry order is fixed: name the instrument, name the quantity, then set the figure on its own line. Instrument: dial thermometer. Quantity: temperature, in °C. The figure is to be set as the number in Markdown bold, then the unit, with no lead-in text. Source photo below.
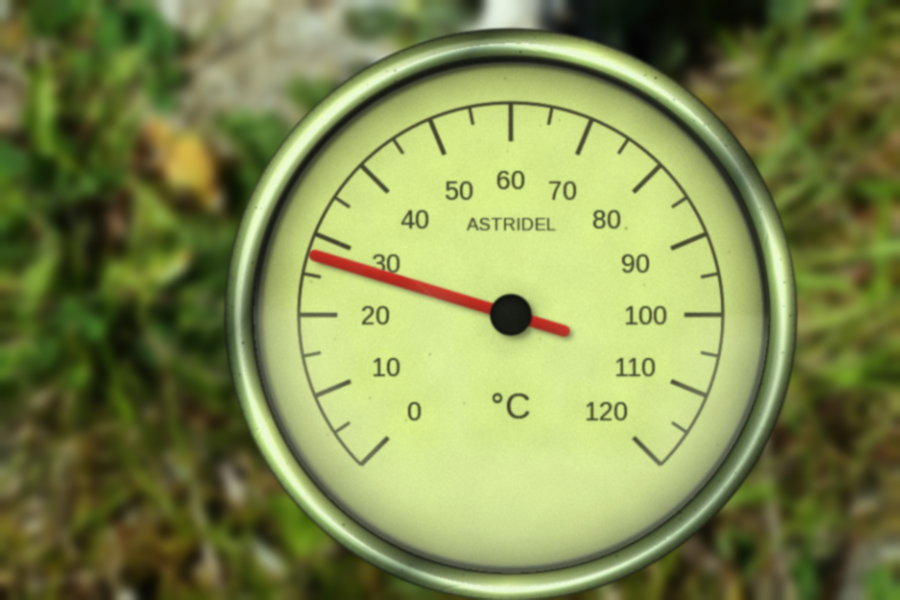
**27.5** °C
